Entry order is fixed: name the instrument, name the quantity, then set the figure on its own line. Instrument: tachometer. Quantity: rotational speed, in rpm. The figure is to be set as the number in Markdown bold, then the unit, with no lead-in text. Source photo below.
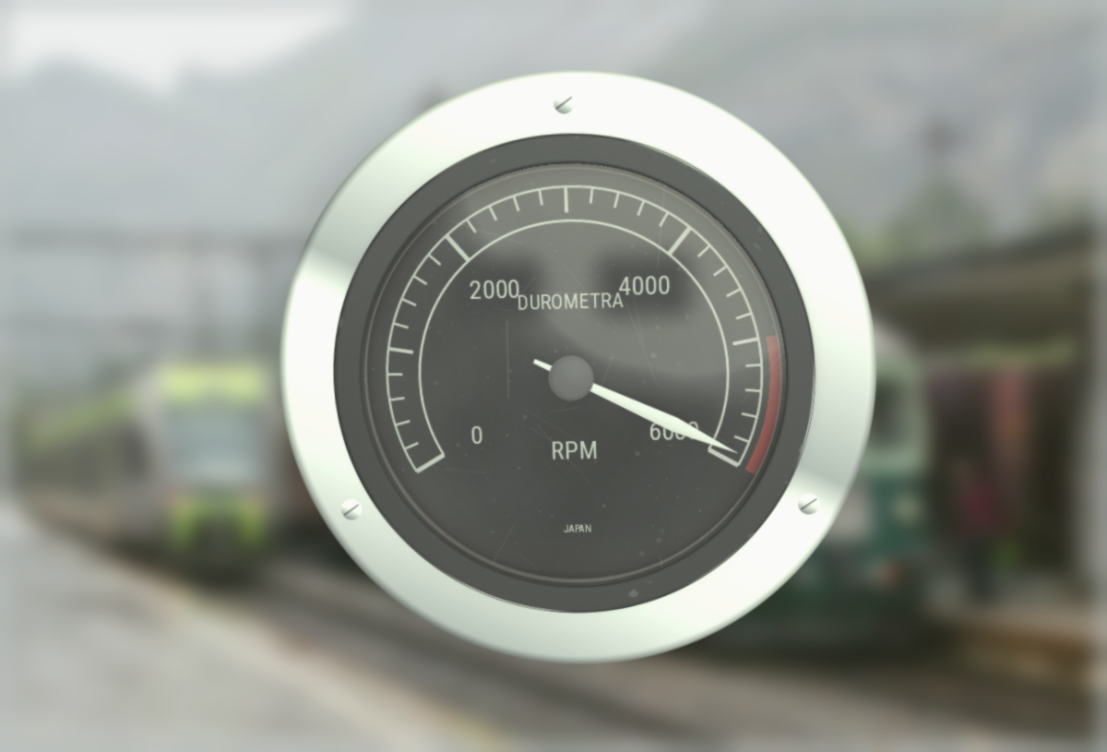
**5900** rpm
